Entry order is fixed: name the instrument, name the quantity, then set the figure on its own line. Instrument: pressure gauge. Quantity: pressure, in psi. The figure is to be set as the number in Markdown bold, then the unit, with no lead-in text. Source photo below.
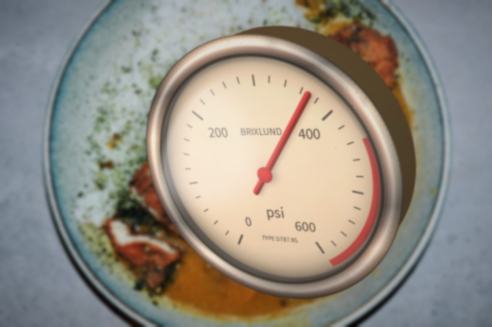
**370** psi
